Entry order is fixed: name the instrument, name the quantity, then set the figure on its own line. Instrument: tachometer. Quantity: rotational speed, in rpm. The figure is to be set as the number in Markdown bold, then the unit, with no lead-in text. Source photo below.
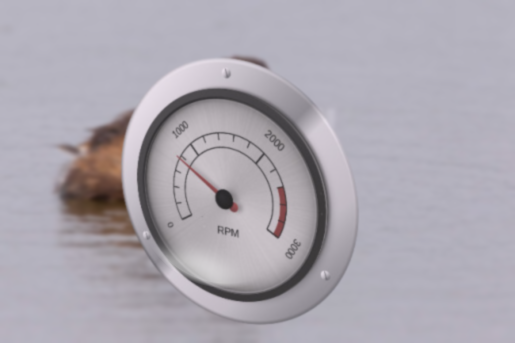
**800** rpm
